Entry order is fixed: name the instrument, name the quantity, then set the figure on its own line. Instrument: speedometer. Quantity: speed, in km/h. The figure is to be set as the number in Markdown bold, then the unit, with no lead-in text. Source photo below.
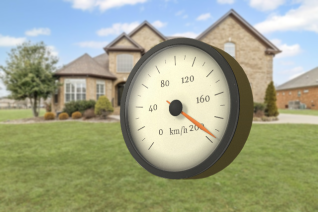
**195** km/h
